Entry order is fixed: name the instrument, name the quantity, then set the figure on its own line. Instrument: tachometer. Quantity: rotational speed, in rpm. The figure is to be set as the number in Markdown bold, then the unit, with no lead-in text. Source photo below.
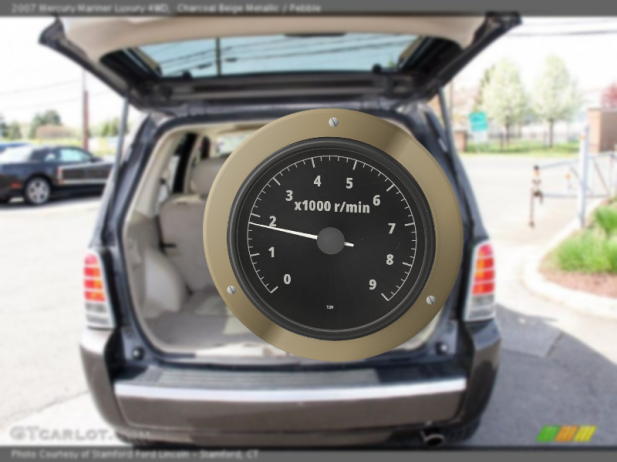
**1800** rpm
